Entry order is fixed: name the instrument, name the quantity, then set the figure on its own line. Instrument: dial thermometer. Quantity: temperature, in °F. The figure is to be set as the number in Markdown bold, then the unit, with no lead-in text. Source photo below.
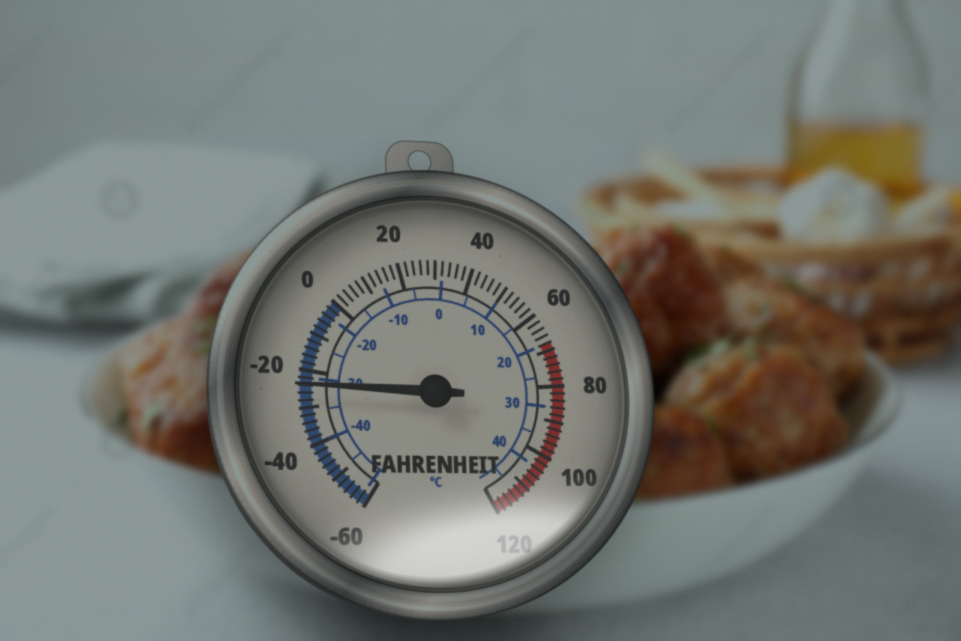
**-24** °F
